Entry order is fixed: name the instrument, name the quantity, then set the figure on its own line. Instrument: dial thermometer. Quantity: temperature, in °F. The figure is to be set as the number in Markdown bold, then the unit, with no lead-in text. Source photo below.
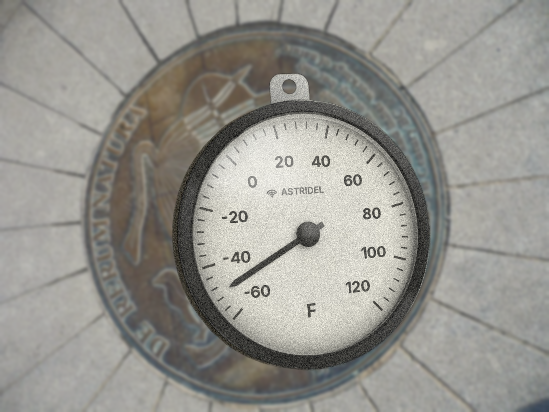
**-50** °F
